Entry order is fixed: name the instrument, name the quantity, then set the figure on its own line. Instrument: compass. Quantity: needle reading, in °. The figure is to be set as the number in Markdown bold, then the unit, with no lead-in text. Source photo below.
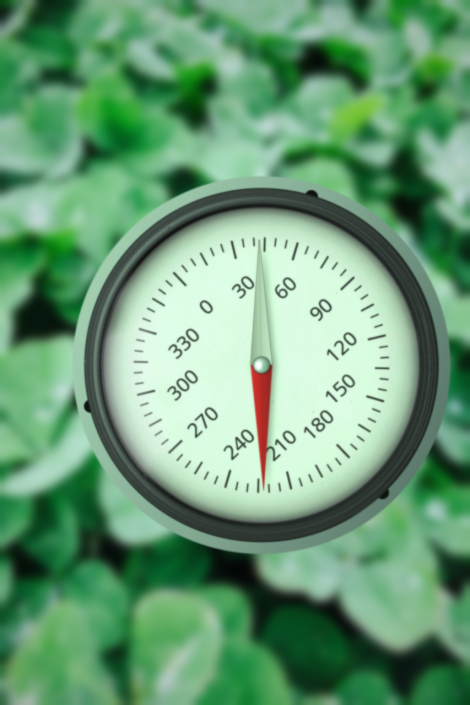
**222.5** °
